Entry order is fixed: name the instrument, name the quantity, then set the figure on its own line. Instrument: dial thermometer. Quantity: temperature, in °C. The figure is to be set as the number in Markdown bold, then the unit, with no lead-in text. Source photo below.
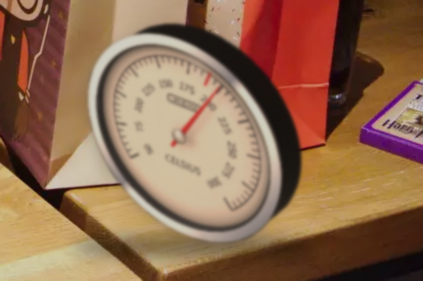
**200** °C
